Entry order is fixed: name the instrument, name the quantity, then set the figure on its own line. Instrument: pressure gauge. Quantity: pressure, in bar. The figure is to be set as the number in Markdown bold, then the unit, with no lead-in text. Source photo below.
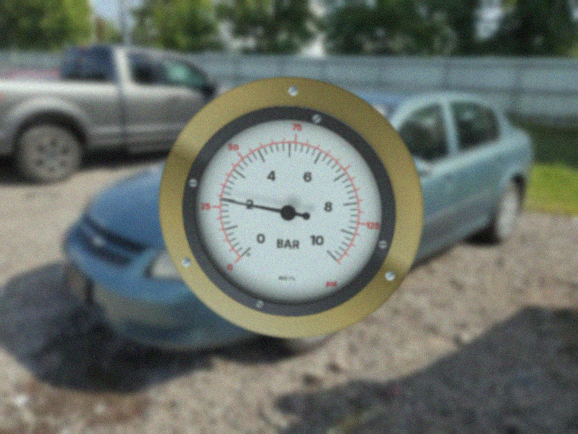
**2** bar
